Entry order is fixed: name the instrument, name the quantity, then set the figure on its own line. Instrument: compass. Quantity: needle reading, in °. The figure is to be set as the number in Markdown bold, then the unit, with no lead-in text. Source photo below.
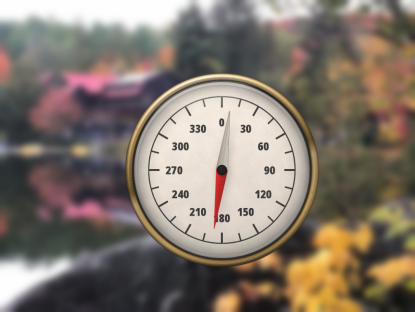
**187.5** °
